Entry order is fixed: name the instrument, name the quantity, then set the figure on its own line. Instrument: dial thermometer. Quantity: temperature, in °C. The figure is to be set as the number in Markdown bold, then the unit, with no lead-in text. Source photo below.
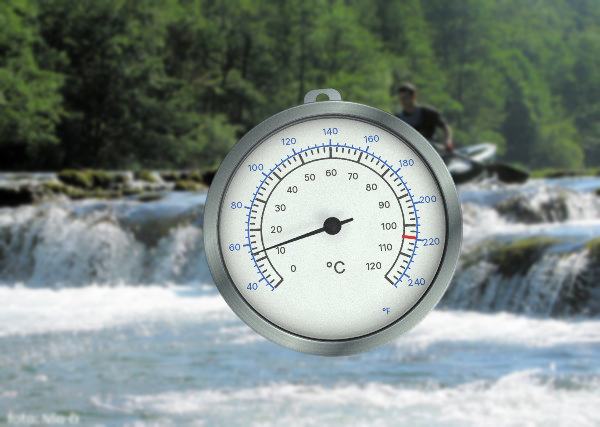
**12** °C
